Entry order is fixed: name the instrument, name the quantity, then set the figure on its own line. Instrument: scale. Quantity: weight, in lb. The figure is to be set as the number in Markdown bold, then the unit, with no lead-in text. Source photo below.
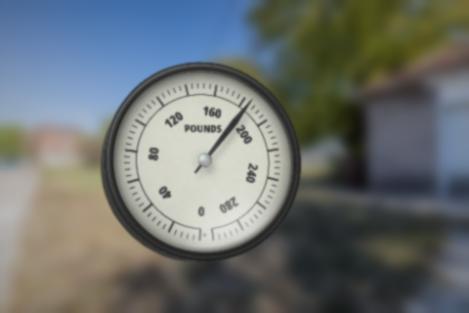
**184** lb
